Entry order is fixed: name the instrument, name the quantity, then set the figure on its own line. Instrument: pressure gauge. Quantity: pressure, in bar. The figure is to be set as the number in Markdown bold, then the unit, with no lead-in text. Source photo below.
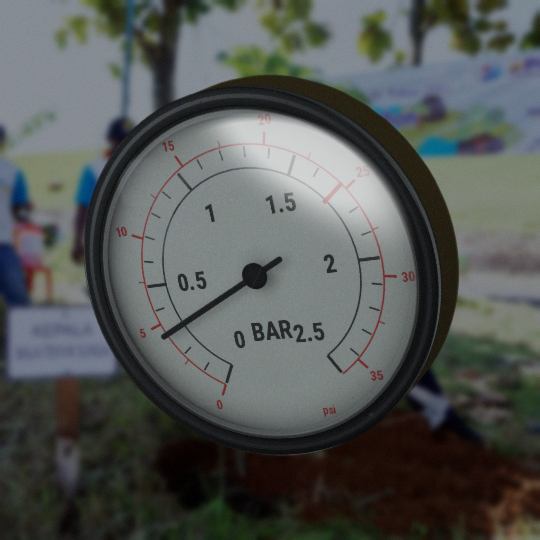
**0.3** bar
